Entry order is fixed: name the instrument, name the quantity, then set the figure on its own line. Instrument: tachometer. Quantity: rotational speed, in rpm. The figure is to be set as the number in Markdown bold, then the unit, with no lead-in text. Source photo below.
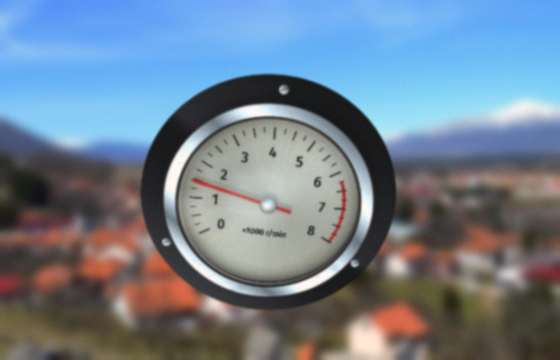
**1500** rpm
